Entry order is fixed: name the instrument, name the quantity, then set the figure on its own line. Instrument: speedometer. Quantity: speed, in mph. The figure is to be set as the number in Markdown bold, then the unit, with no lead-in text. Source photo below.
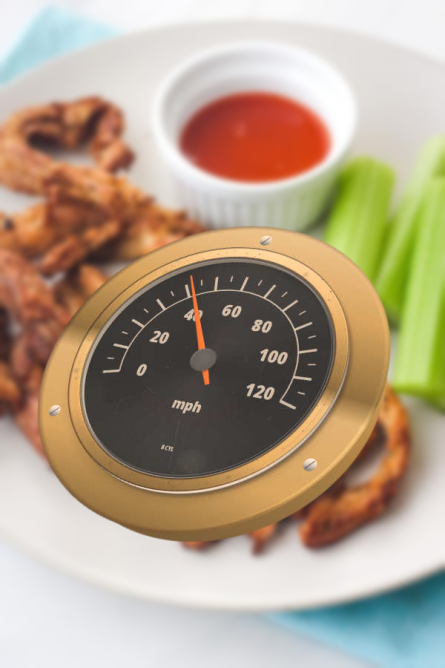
**42.5** mph
